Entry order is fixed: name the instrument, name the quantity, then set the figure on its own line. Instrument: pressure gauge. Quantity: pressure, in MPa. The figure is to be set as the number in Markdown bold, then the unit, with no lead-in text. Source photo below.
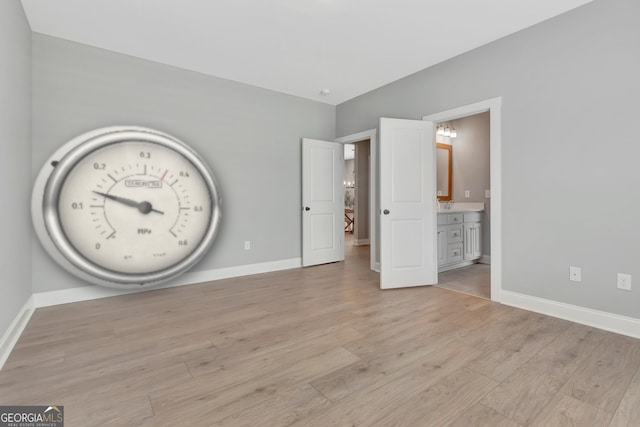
**0.14** MPa
